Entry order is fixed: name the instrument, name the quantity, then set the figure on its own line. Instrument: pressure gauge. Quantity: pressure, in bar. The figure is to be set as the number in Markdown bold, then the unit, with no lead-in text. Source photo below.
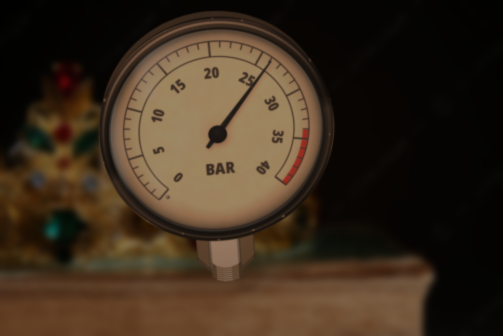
**26** bar
